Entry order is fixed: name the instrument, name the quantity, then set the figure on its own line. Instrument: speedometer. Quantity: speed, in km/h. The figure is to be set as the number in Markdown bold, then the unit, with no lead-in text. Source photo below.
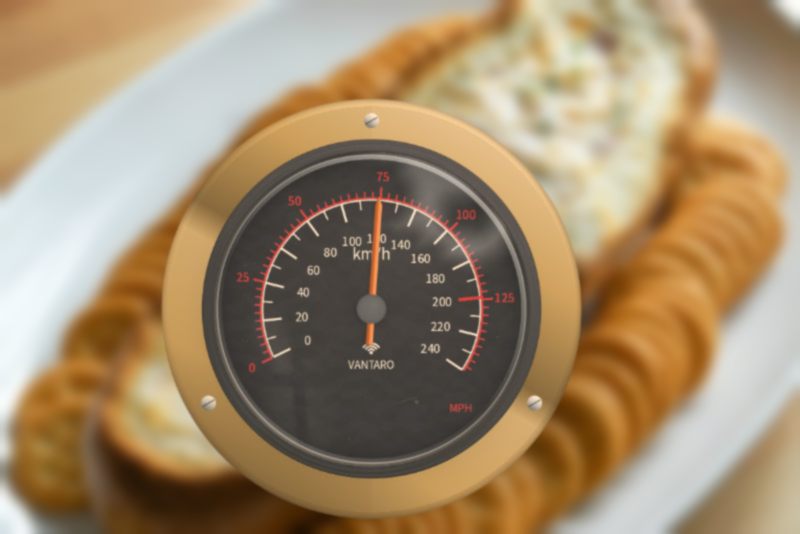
**120** km/h
